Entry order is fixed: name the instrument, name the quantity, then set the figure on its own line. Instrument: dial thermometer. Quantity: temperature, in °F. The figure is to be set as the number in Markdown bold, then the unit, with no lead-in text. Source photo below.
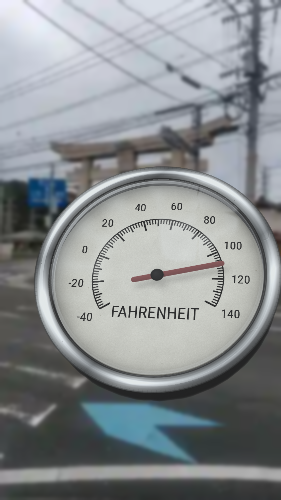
**110** °F
